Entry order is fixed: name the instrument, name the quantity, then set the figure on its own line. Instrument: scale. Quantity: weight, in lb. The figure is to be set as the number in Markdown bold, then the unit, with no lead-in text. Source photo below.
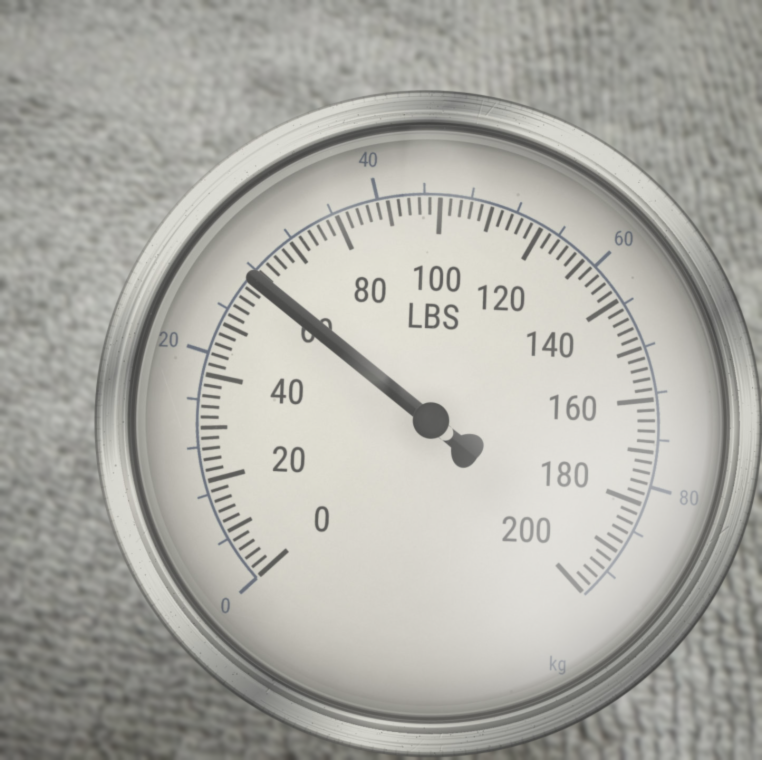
**60** lb
